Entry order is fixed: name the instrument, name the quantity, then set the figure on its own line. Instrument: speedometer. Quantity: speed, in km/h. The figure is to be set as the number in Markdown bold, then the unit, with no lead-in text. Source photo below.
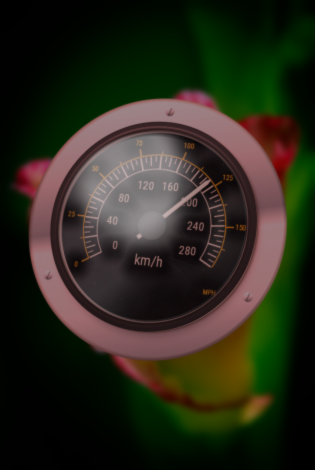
**195** km/h
